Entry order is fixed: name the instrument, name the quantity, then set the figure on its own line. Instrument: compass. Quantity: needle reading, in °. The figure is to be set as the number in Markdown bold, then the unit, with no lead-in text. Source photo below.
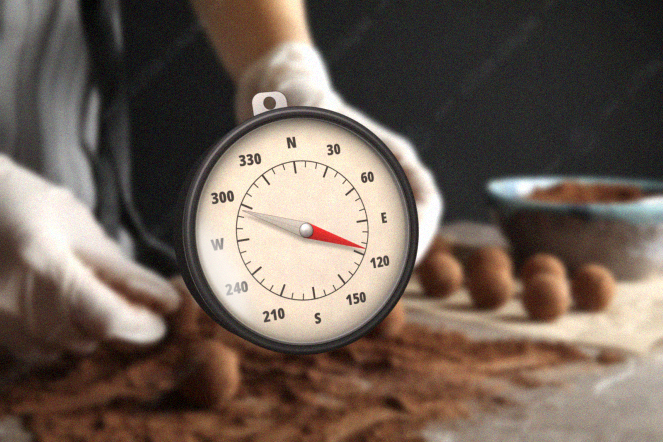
**115** °
